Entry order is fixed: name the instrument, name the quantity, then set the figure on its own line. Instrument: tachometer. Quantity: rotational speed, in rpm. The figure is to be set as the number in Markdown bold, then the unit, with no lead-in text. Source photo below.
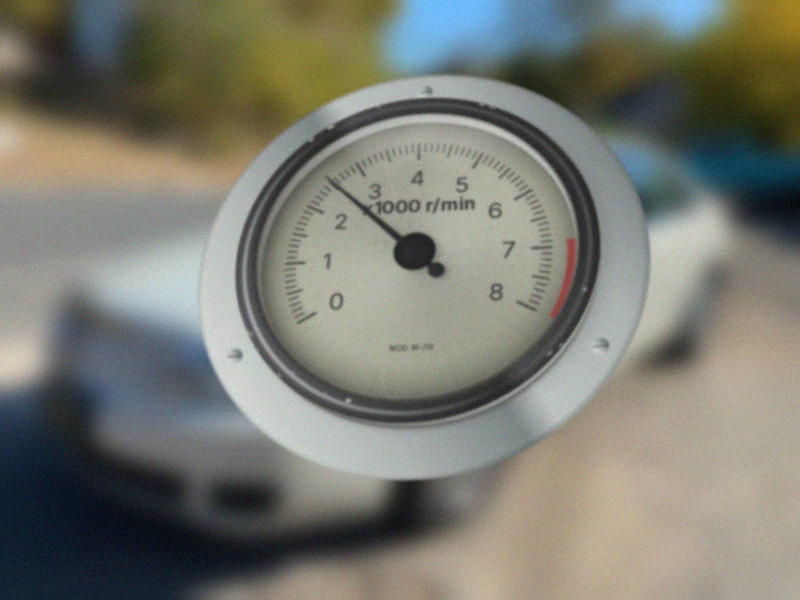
**2500** rpm
